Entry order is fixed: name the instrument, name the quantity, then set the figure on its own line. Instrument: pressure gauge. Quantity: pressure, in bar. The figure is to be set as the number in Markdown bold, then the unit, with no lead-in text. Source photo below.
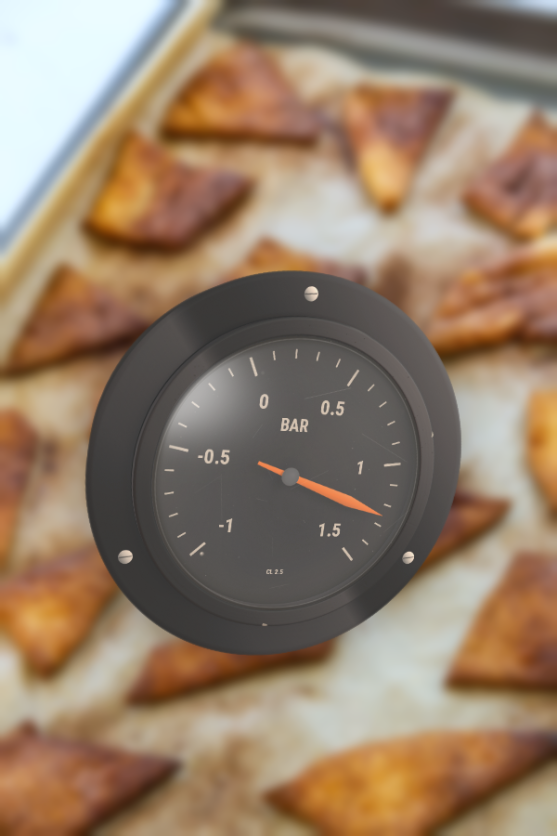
**1.25** bar
